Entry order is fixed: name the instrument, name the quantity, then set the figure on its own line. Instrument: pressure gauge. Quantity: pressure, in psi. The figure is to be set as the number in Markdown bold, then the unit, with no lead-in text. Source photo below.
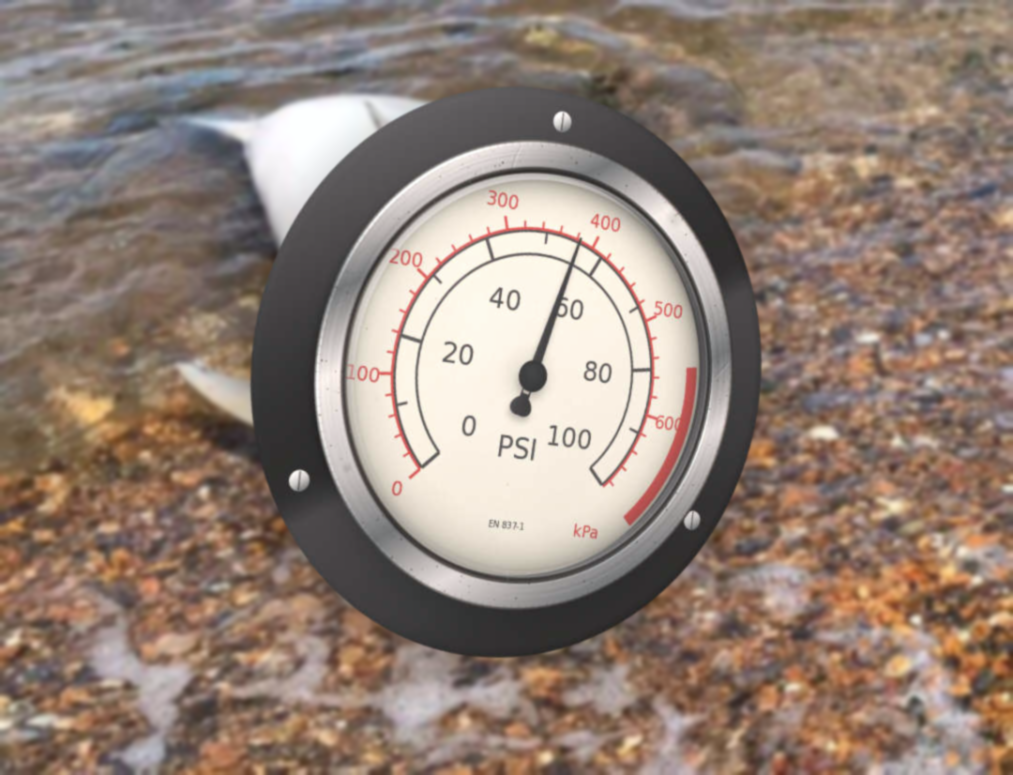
**55** psi
